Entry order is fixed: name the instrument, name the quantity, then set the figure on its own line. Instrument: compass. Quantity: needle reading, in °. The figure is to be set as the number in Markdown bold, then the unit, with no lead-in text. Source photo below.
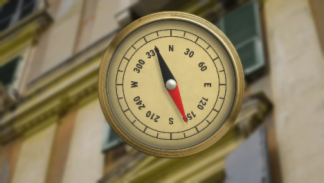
**157.5** °
